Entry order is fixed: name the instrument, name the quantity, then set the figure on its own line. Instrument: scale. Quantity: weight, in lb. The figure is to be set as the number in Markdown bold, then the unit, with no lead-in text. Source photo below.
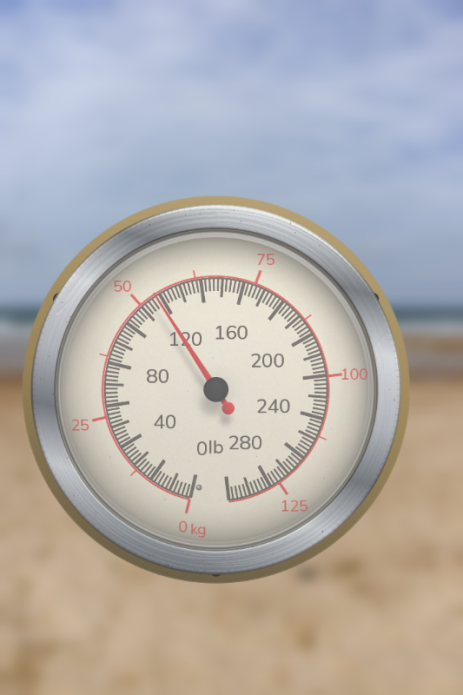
**118** lb
